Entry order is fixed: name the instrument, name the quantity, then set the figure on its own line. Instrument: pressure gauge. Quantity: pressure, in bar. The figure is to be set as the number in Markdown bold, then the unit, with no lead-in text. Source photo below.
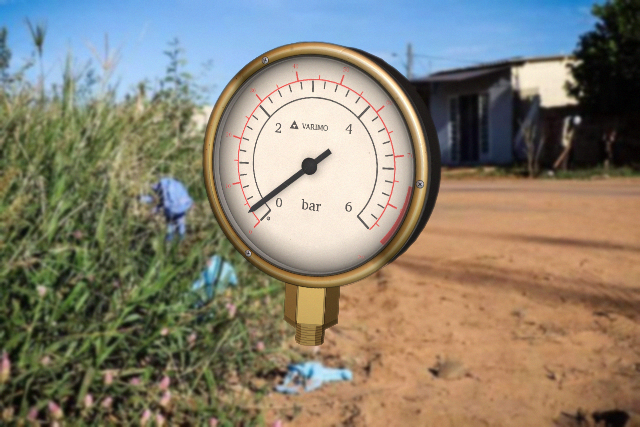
**0.2** bar
